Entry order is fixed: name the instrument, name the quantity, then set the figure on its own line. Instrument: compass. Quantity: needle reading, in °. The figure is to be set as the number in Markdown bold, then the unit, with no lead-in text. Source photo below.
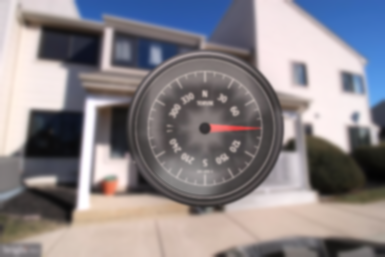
**90** °
